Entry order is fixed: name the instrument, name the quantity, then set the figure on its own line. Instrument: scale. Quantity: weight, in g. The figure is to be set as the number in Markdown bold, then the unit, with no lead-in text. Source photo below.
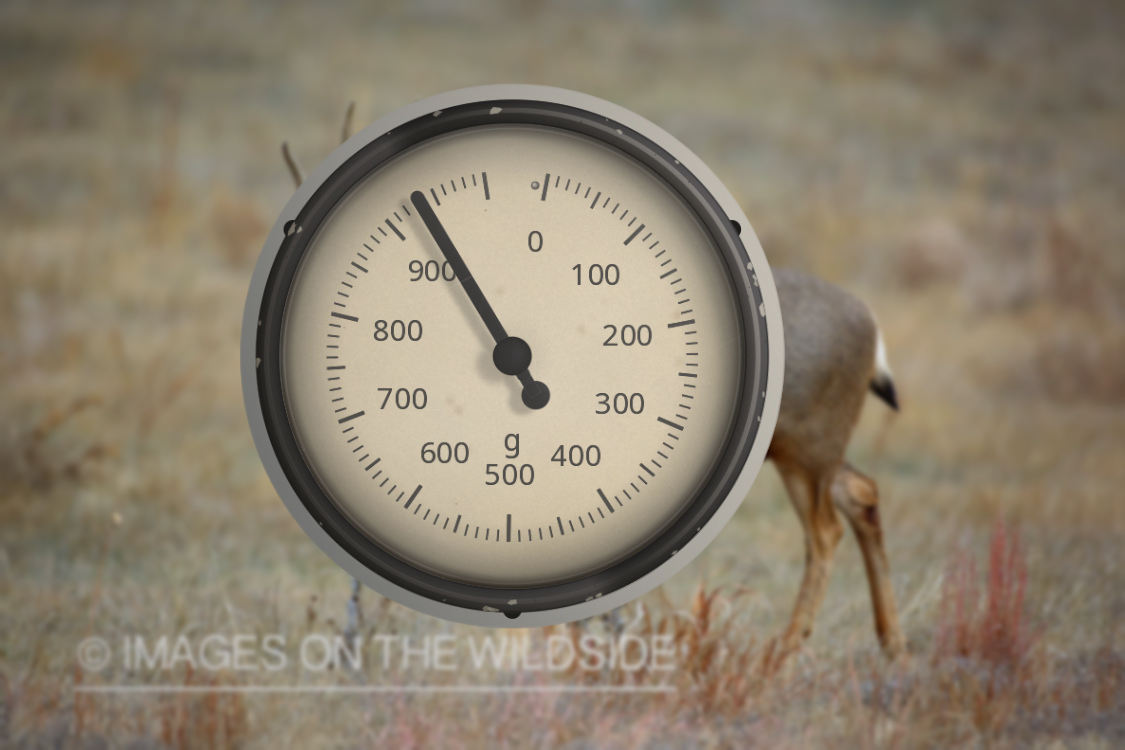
**935** g
